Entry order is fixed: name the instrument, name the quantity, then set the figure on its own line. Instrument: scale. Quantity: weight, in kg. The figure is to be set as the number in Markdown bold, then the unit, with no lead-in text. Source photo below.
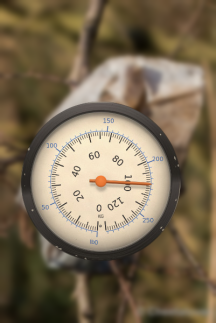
**100** kg
